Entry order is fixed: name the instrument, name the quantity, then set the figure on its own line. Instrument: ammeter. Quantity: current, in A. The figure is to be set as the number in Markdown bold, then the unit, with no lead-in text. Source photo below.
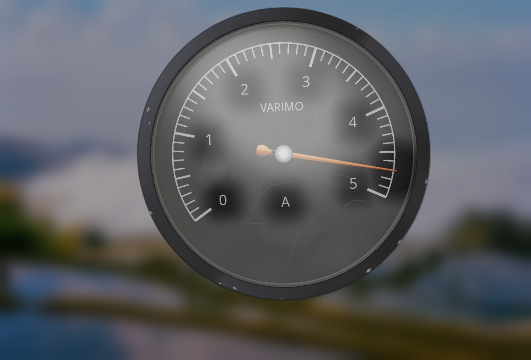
**4.7** A
